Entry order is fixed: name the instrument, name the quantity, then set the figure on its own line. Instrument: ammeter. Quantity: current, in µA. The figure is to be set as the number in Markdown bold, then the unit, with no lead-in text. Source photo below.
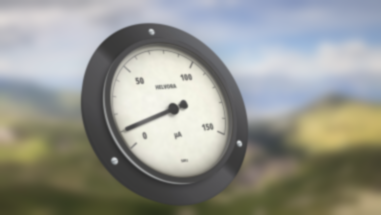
**10** µA
